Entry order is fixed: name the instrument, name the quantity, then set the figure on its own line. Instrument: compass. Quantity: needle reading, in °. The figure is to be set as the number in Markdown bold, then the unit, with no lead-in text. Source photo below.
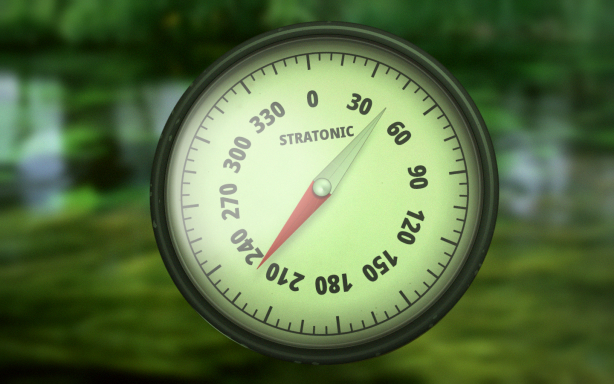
**225** °
